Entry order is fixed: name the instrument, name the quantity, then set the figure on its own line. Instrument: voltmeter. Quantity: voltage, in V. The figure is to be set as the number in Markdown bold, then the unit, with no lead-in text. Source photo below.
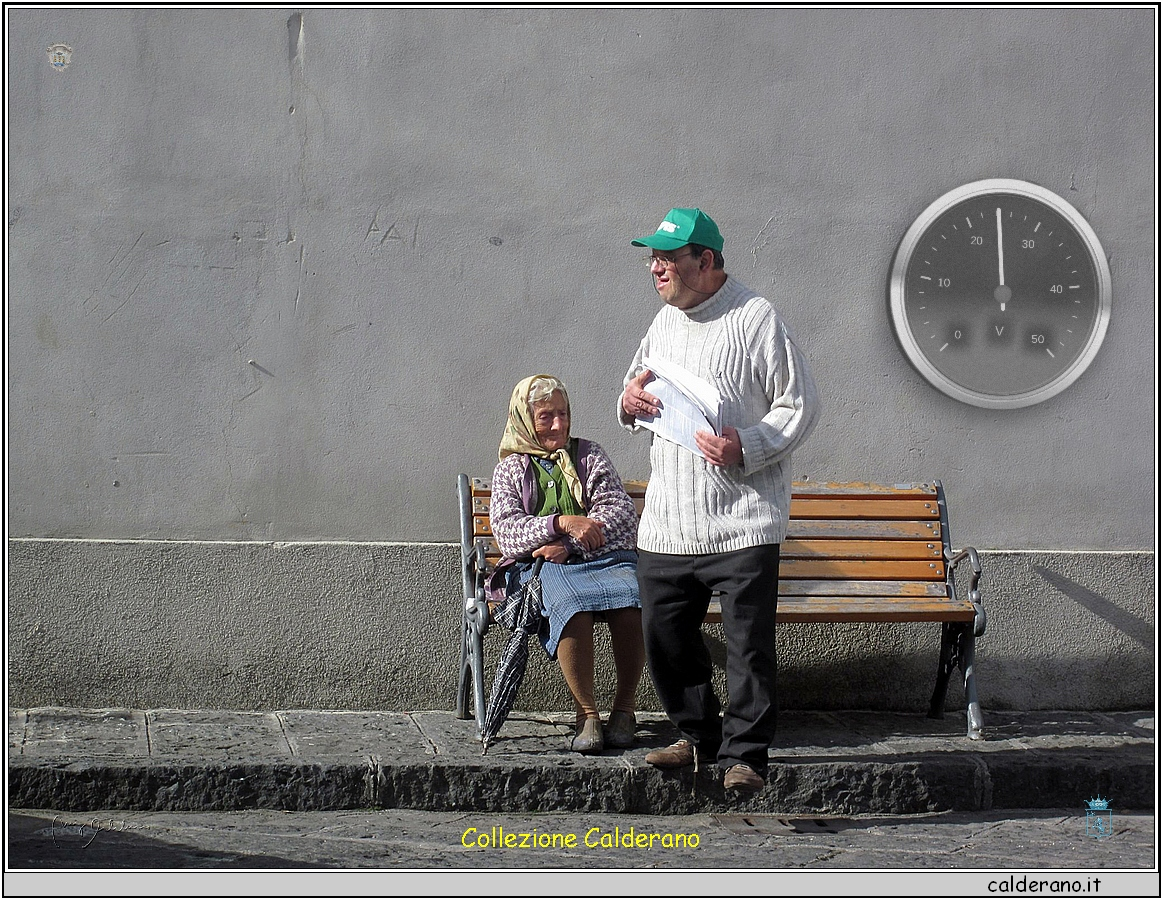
**24** V
